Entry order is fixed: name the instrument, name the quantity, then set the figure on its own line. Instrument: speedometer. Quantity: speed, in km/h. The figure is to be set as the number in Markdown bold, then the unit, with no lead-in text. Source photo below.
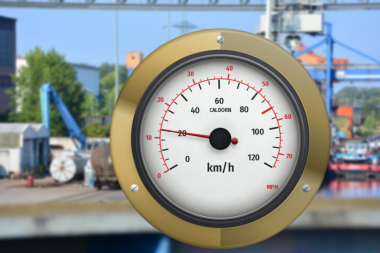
**20** km/h
